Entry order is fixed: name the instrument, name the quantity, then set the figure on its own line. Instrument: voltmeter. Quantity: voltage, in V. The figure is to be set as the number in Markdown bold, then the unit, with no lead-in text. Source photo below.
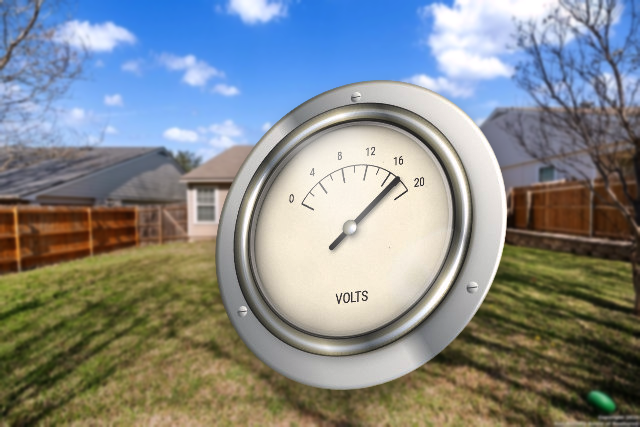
**18** V
